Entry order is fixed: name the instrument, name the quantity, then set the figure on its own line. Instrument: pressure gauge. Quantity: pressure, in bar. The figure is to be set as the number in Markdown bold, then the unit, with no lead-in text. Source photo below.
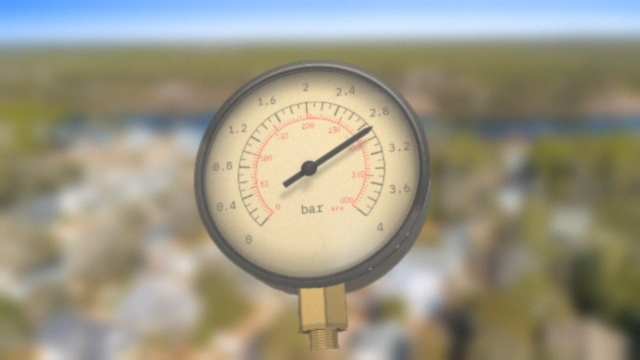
**2.9** bar
